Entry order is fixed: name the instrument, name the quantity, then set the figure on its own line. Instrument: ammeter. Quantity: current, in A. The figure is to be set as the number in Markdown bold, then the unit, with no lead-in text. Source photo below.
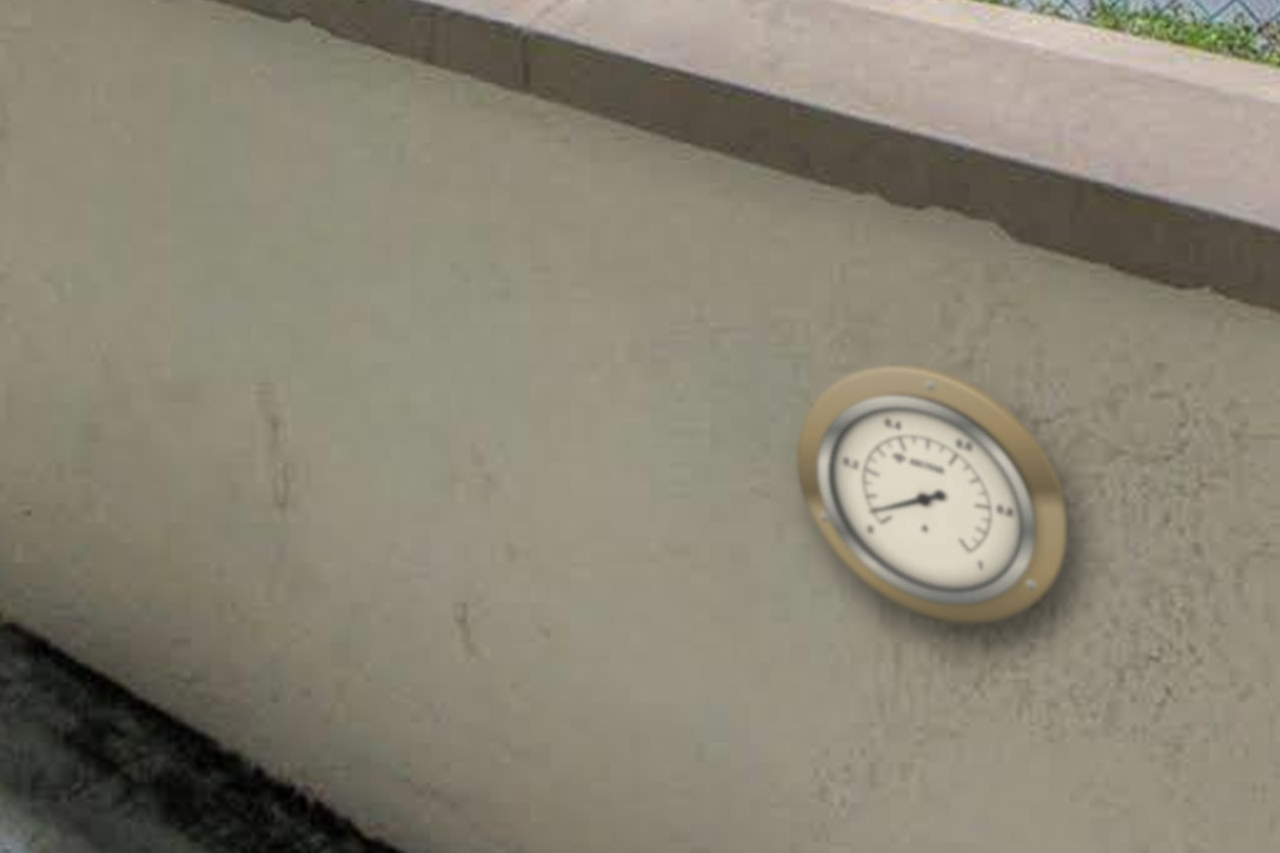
**0.05** A
